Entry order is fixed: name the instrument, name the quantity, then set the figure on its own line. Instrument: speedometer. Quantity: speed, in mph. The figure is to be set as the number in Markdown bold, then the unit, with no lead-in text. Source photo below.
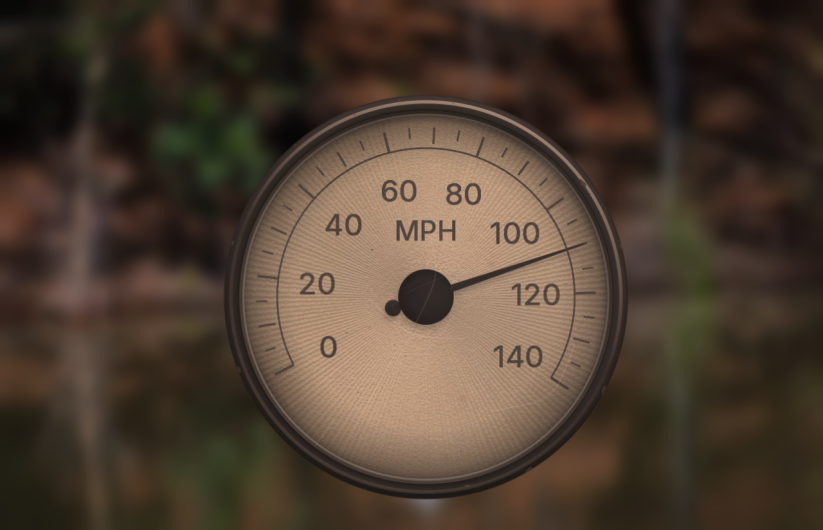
**110** mph
